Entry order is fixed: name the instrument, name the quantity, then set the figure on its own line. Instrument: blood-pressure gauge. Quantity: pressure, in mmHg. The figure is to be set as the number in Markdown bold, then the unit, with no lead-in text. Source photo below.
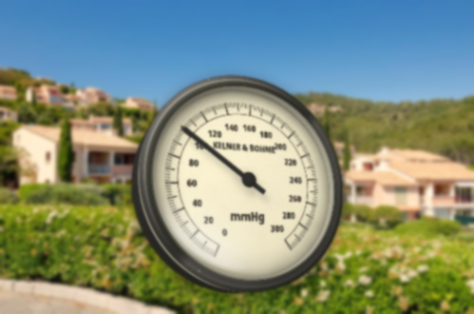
**100** mmHg
